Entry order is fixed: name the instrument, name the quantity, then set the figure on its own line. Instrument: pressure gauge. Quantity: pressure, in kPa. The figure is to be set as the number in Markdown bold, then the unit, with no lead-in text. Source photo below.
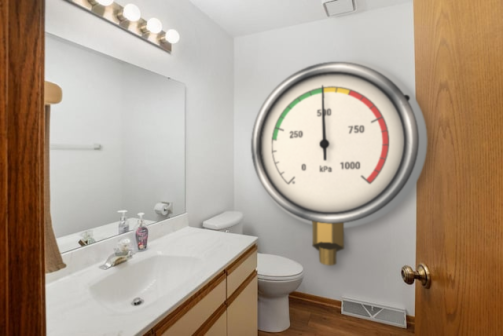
**500** kPa
